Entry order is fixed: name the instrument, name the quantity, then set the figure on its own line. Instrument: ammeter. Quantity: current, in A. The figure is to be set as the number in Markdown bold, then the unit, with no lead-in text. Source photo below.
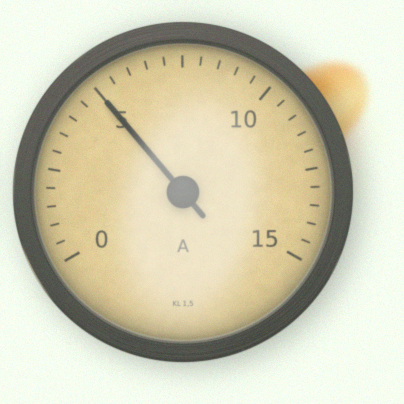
**5** A
